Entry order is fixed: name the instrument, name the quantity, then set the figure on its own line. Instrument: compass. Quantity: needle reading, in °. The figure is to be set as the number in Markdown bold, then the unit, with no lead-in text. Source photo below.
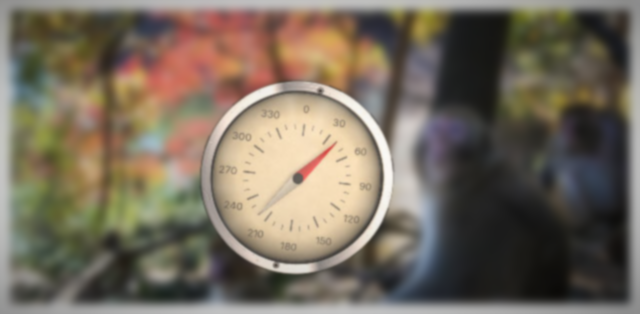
**40** °
